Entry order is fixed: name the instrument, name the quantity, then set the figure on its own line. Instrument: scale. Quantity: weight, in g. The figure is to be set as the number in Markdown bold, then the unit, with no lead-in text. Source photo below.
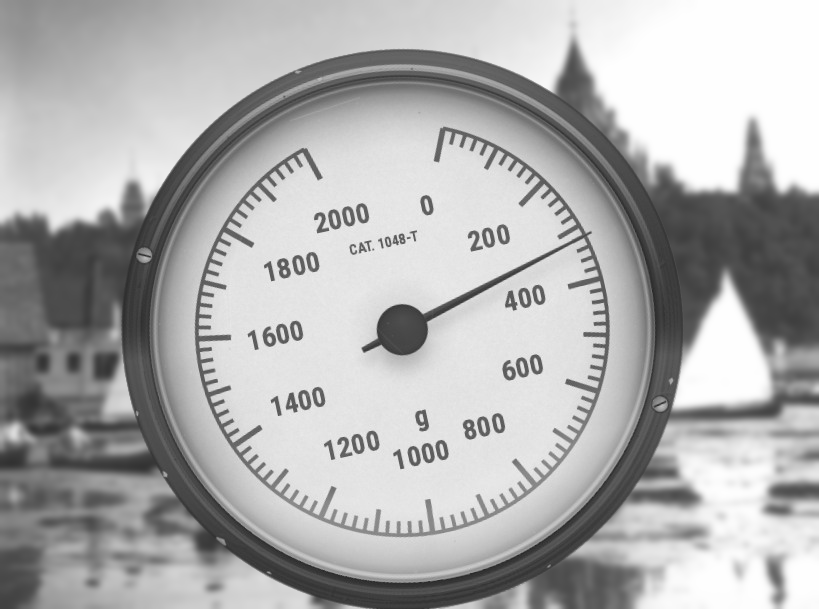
**320** g
